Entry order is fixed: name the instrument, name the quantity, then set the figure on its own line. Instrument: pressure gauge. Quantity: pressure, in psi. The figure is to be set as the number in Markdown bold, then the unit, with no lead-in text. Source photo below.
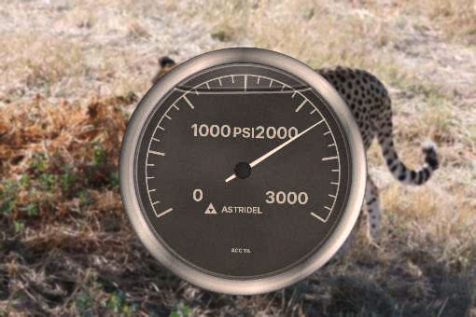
**2200** psi
